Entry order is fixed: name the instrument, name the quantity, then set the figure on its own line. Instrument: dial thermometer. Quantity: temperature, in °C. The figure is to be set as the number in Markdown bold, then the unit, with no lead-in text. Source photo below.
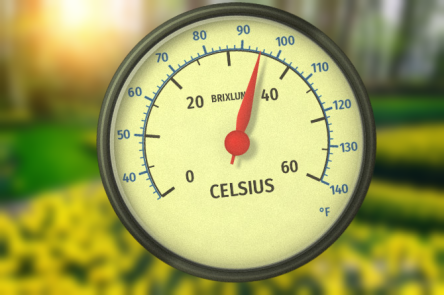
**35** °C
